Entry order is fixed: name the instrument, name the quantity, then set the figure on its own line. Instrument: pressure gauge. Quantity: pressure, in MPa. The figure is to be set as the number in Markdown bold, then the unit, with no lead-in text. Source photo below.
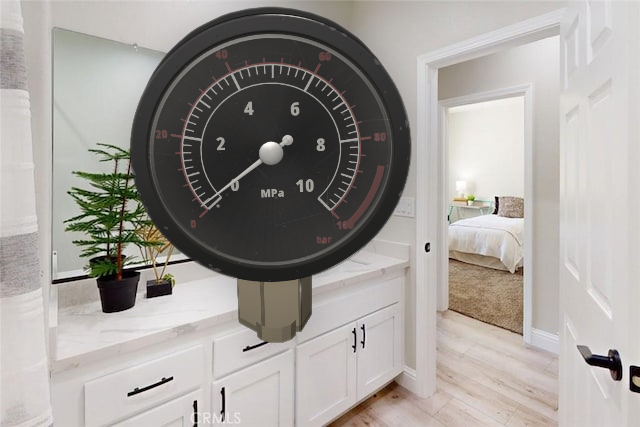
**0.2** MPa
